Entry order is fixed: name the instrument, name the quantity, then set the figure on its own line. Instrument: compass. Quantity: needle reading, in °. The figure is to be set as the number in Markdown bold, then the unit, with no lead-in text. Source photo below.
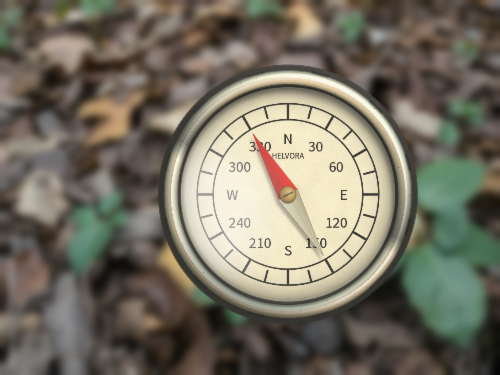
**330** °
